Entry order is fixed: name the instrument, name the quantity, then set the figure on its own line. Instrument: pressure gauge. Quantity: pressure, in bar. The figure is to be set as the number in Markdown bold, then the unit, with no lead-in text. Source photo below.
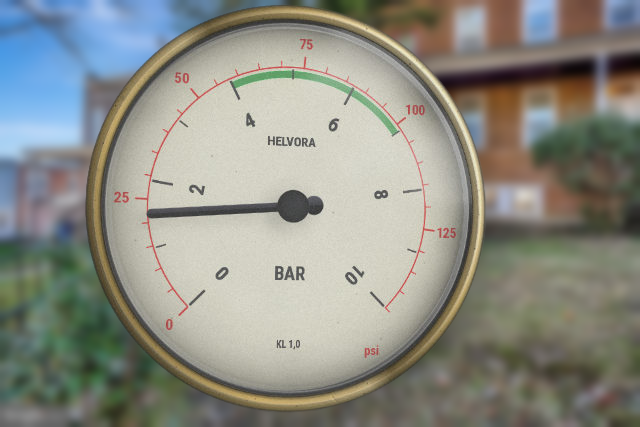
**1.5** bar
